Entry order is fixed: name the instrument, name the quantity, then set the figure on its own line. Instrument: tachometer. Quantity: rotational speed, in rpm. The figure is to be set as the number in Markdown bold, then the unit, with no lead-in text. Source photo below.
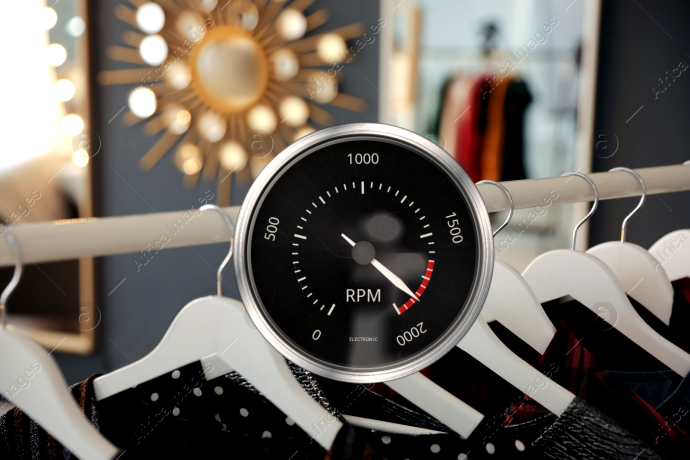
**1875** rpm
